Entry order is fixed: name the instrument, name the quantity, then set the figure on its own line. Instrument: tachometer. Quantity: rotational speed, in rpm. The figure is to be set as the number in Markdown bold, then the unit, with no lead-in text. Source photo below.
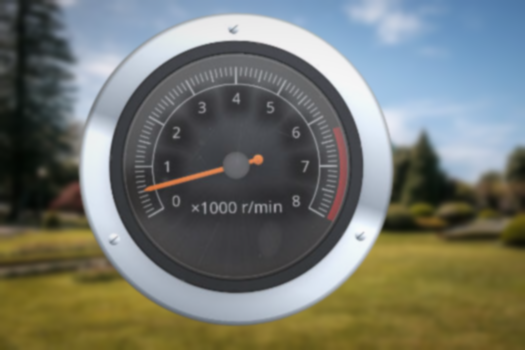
**500** rpm
